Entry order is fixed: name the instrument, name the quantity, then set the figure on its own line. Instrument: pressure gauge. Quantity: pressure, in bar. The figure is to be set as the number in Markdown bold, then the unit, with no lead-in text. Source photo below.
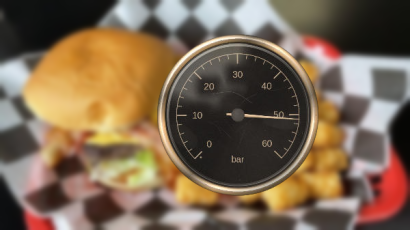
**51** bar
